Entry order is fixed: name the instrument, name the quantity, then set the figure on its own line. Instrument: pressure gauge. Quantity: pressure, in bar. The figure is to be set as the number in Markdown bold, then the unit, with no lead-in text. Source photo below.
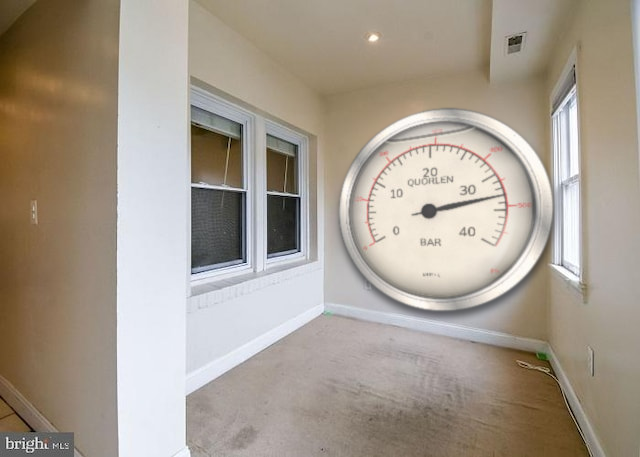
**33** bar
